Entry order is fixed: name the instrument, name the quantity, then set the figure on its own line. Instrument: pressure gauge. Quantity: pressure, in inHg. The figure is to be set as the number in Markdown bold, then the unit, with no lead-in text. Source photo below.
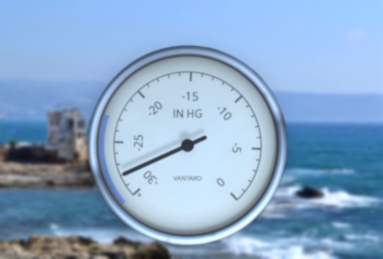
**-28** inHg
